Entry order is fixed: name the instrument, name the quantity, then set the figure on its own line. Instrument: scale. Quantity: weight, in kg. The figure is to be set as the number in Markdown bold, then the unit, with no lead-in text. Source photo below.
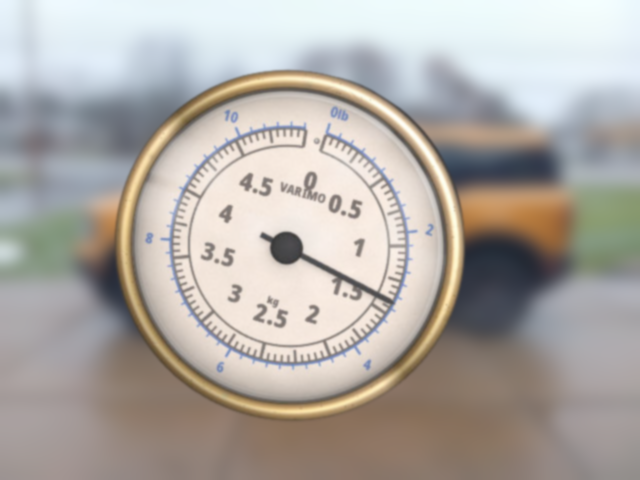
**1.4** kg
